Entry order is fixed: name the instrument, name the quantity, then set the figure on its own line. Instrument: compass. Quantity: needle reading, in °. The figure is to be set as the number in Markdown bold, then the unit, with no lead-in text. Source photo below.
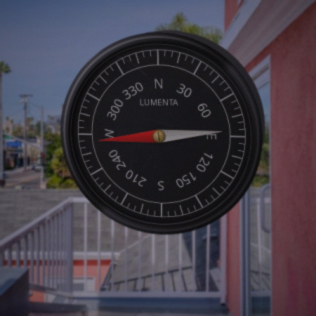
**265** °
